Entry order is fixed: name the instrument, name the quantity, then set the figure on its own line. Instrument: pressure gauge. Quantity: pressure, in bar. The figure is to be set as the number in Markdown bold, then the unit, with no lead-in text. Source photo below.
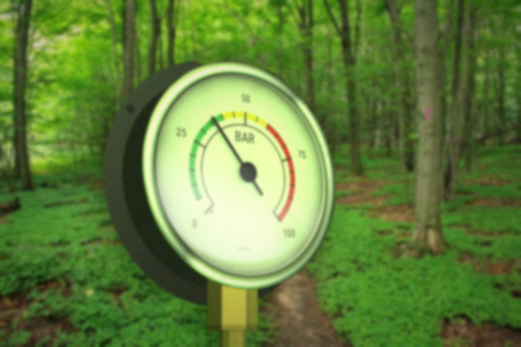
**35** bar
